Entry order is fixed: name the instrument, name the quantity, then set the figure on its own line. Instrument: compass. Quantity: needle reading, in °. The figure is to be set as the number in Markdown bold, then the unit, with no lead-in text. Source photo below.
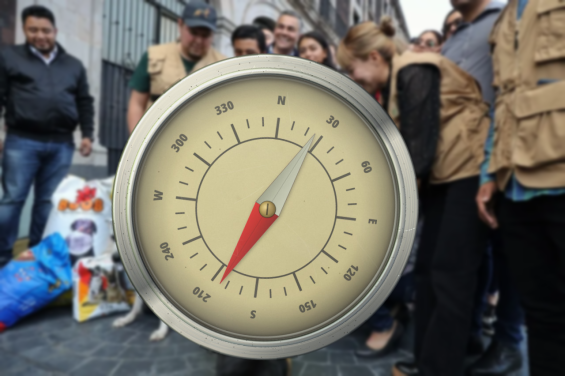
**205** °
